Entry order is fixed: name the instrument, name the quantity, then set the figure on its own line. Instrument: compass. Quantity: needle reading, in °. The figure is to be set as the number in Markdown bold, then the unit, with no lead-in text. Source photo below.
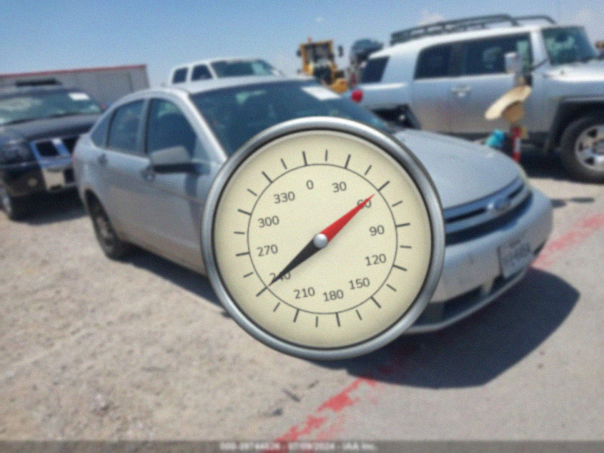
**60** °
